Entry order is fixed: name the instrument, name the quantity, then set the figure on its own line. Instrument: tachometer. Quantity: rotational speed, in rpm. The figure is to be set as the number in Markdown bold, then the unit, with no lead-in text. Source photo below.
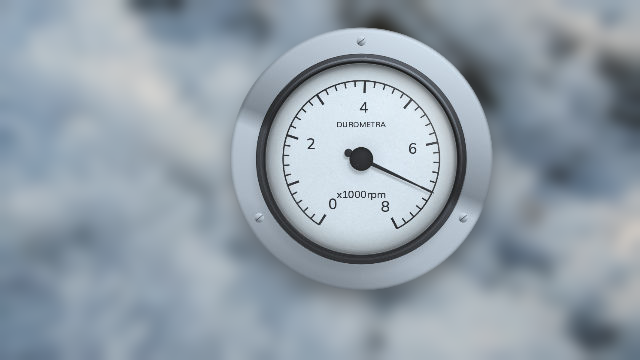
**7000** rpm
